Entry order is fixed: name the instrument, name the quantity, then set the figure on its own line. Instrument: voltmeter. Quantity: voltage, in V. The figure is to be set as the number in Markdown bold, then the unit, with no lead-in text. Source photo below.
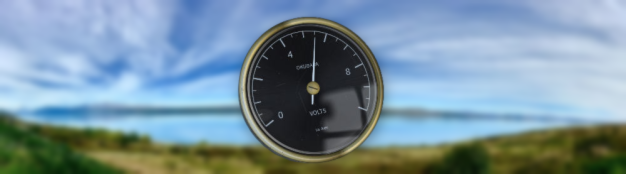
**5.5** V
